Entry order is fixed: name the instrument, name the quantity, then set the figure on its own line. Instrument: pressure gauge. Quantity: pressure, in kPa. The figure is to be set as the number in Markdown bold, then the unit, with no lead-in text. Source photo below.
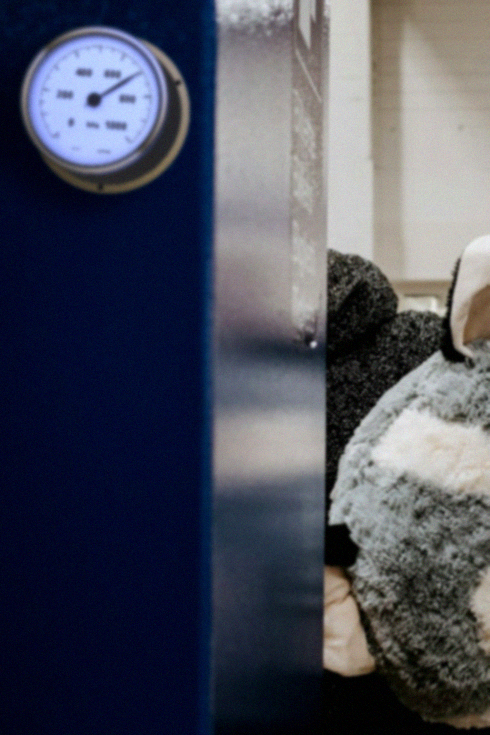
**700** kPa
